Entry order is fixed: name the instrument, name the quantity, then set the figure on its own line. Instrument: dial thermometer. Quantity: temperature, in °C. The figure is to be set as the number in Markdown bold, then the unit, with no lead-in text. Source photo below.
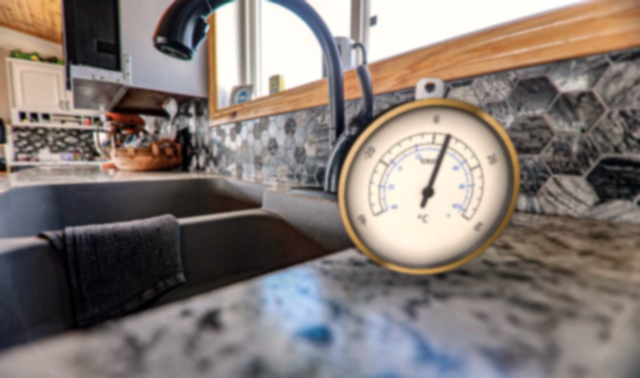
**4** °C
